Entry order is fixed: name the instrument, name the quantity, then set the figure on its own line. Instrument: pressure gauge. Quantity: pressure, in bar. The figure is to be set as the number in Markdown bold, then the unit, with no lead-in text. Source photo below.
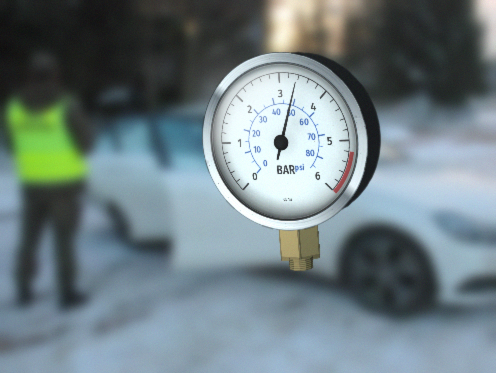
**3.4** bar
